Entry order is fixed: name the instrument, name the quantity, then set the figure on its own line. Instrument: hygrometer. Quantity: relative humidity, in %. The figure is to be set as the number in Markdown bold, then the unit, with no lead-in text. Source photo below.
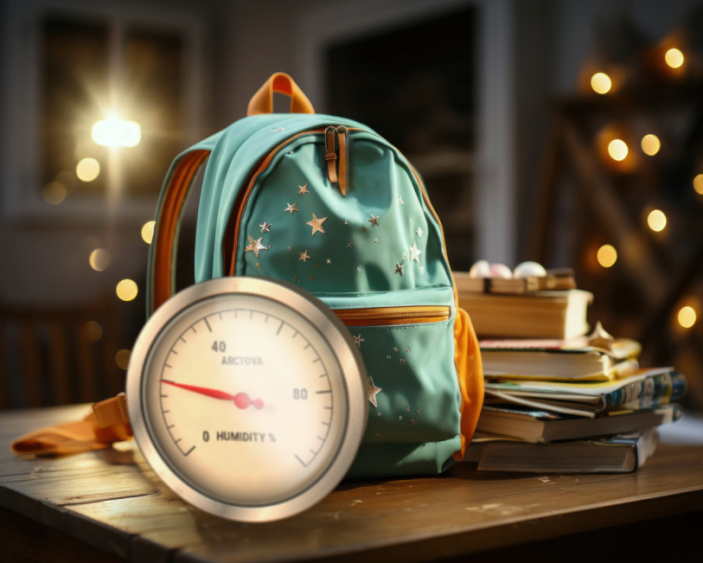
**20** %
